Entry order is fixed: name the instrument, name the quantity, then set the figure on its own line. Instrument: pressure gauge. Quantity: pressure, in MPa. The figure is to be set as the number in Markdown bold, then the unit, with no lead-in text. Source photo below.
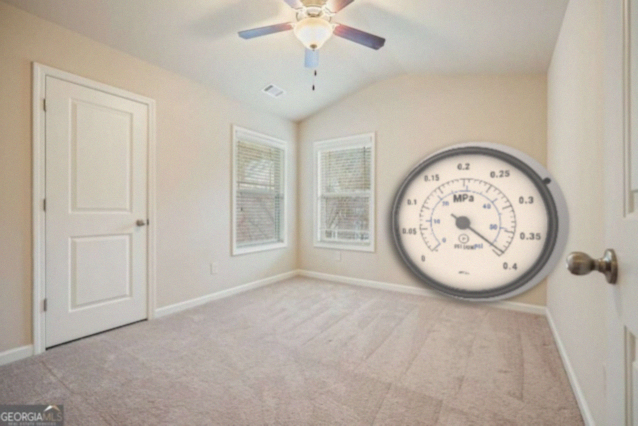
**0.39** MPa
